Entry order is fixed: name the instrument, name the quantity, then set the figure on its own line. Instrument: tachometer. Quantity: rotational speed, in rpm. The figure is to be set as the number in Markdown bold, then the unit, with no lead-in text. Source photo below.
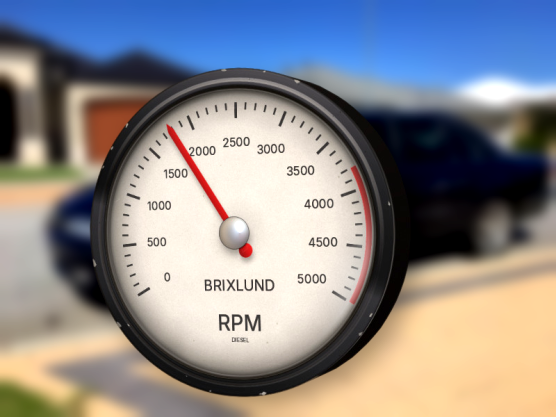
**1800** rpm
